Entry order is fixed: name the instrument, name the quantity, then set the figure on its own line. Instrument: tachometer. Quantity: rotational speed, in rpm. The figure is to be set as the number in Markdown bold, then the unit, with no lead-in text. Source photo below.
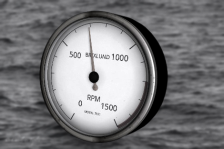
**700** rpm
